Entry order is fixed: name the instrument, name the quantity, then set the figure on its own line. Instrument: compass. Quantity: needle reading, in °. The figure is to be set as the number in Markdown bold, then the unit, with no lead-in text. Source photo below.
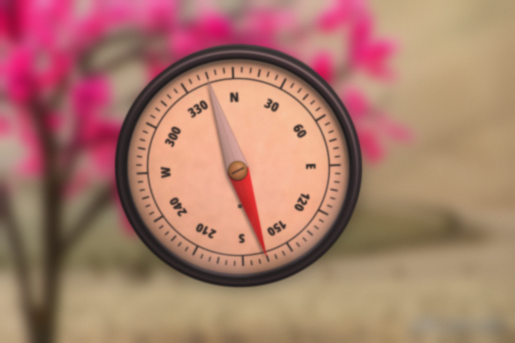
**165** °
